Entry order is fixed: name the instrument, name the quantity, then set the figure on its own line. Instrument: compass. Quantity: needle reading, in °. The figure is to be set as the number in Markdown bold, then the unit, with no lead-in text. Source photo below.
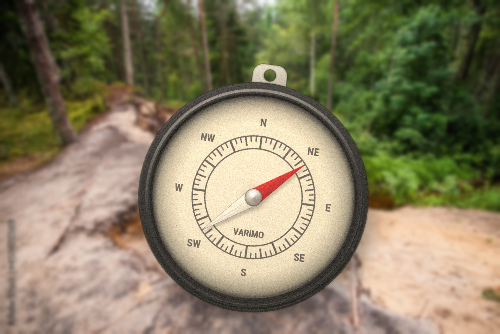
**50** °
